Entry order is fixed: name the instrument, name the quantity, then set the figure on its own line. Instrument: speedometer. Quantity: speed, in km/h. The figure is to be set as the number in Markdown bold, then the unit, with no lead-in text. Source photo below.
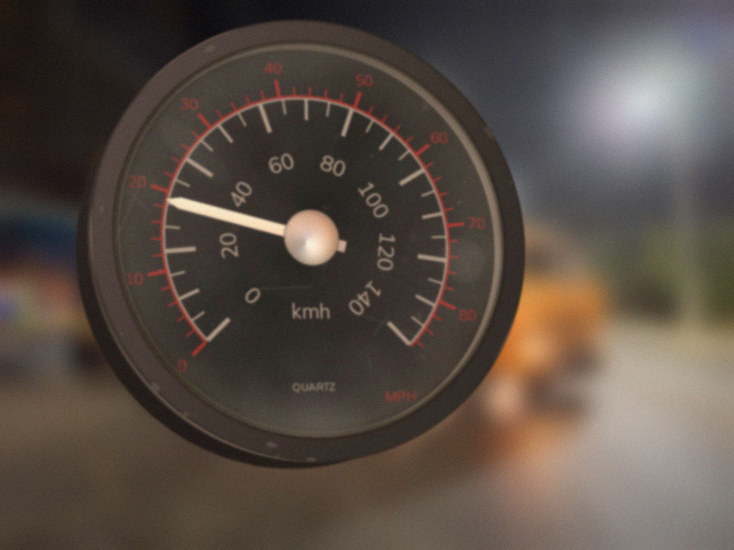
**30** km/h
